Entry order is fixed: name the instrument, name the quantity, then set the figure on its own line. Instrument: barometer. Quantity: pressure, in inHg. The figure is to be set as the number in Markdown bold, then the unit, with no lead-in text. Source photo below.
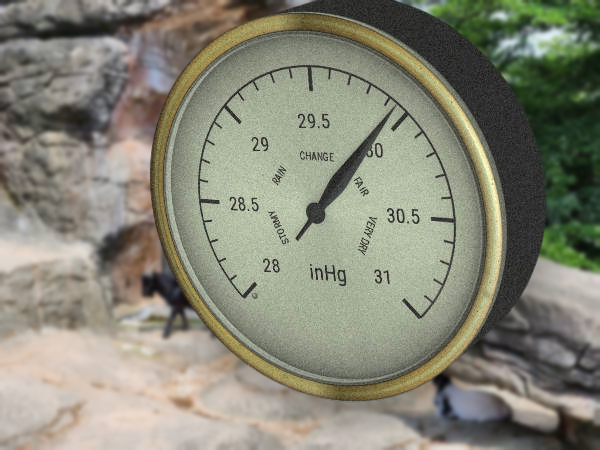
**29.95** inHg
